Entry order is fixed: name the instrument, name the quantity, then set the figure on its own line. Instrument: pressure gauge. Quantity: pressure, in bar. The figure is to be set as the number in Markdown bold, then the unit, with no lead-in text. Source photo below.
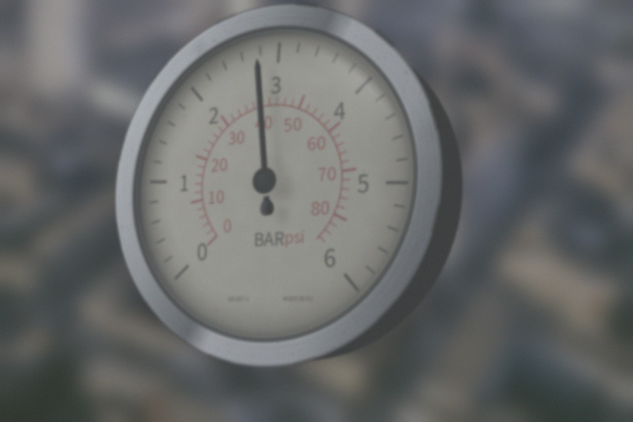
**2.8** bar
